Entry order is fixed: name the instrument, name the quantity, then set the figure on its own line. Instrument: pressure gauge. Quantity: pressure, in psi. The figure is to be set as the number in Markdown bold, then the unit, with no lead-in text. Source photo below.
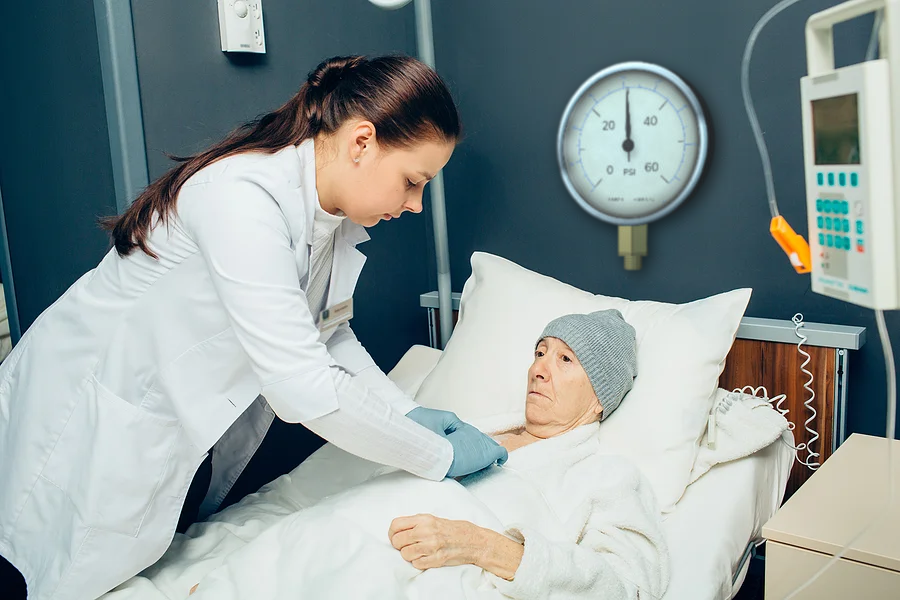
**30** psi
